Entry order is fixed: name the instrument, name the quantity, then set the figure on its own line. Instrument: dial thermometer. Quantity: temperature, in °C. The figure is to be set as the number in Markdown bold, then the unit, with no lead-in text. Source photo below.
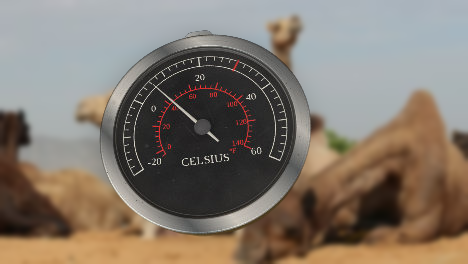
**6** °C
